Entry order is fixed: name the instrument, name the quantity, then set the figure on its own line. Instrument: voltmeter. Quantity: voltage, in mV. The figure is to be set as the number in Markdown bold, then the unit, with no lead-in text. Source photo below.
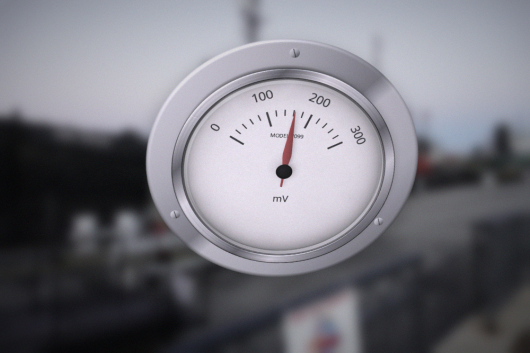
**160** mV
